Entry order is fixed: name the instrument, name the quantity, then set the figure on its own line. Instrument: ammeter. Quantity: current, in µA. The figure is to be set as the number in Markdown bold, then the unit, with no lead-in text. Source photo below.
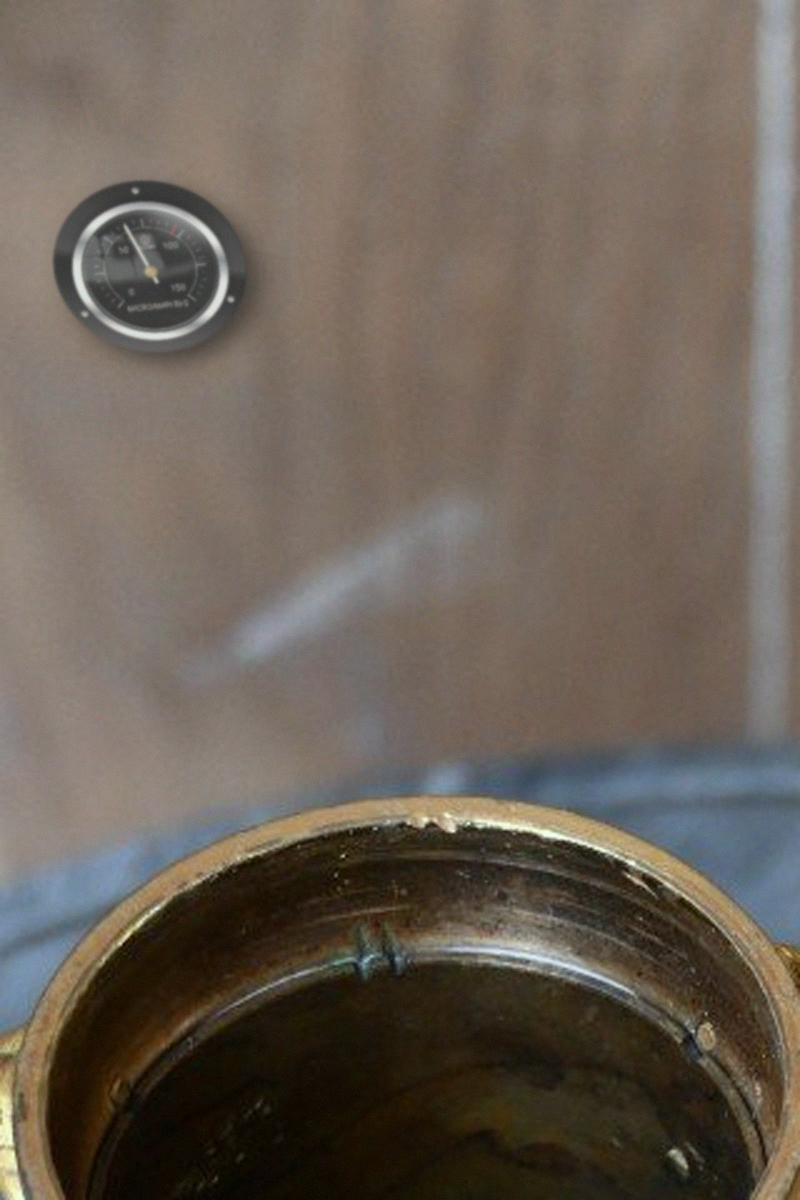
**65** µA
